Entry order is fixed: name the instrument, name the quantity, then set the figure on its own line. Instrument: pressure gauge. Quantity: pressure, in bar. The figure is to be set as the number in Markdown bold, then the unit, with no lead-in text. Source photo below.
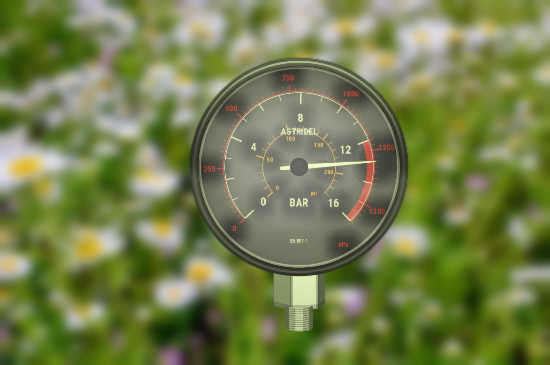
**13** bar
